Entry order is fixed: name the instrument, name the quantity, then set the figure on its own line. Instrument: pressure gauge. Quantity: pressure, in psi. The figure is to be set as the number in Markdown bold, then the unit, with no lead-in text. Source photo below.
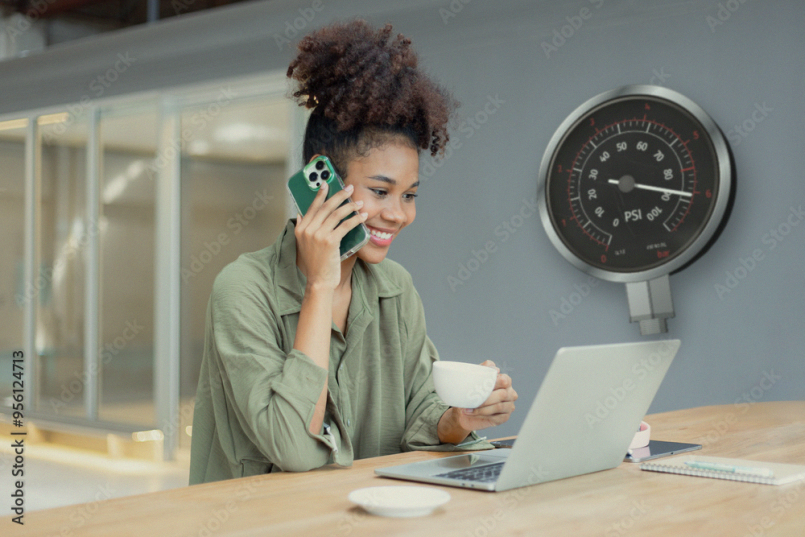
**88** psi
